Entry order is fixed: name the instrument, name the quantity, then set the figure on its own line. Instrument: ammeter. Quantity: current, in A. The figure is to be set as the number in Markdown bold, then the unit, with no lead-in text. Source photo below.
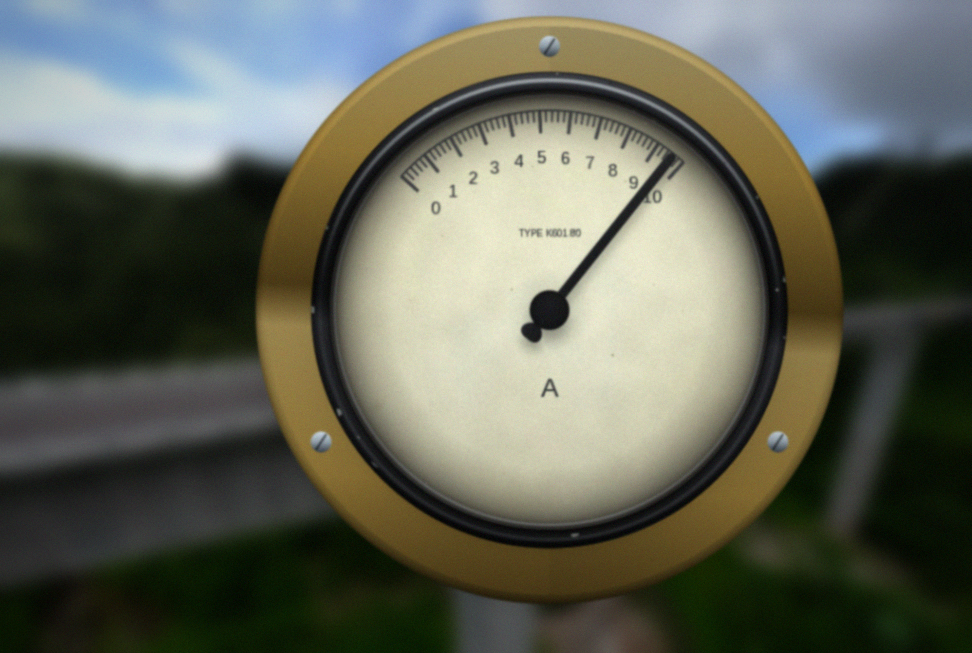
**9.6** A
